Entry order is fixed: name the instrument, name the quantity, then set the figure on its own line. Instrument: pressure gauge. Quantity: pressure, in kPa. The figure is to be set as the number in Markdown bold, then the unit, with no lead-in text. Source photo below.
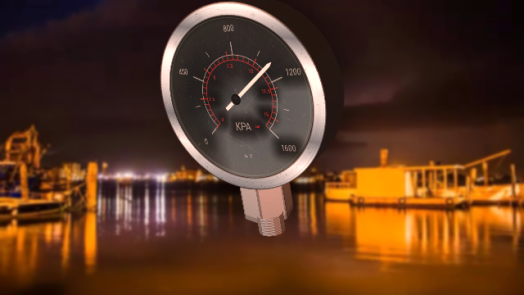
**1100** kPa
